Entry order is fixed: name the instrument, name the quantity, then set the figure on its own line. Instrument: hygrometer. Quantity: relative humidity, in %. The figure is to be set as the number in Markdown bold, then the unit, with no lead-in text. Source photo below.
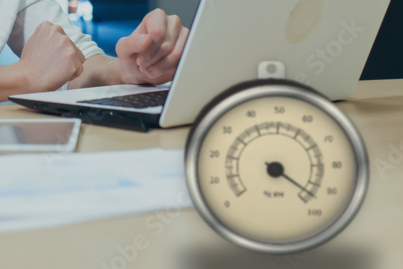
**95** %
